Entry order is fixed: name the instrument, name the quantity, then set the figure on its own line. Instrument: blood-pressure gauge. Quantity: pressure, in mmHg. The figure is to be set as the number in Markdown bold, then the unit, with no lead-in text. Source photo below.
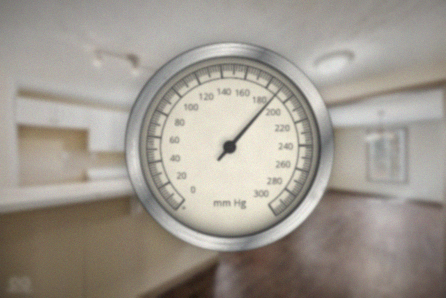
**190** mmHg
